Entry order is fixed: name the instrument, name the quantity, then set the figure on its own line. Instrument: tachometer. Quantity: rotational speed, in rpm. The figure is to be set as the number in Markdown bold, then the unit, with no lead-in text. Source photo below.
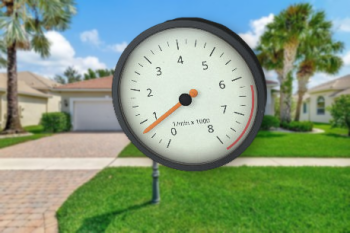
**750** rpm
